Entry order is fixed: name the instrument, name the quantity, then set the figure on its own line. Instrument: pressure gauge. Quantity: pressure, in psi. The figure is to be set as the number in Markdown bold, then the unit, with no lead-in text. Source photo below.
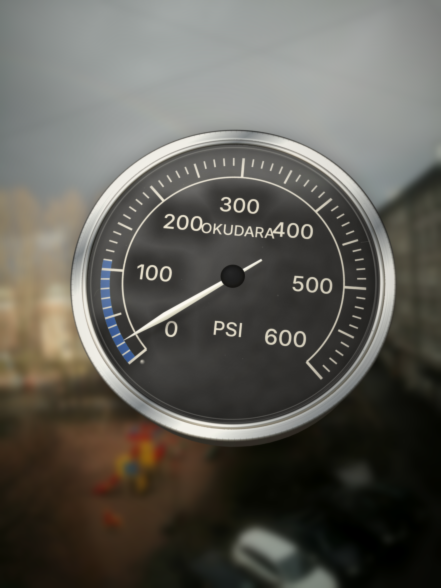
**20** psi
